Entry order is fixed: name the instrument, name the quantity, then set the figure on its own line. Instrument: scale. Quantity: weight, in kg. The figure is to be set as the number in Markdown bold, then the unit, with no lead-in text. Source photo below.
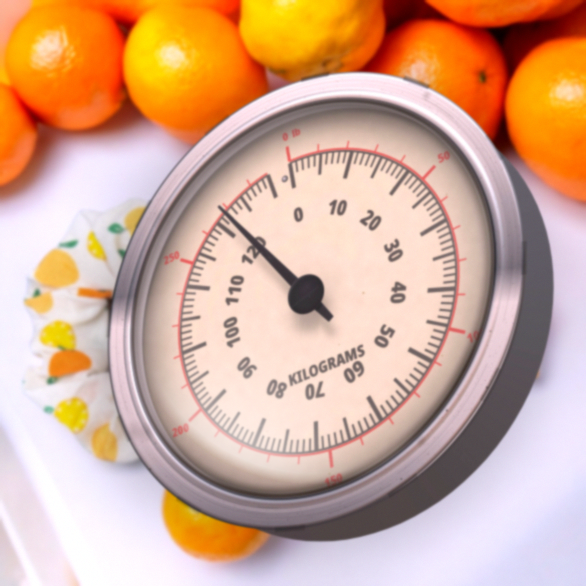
**122** kg
